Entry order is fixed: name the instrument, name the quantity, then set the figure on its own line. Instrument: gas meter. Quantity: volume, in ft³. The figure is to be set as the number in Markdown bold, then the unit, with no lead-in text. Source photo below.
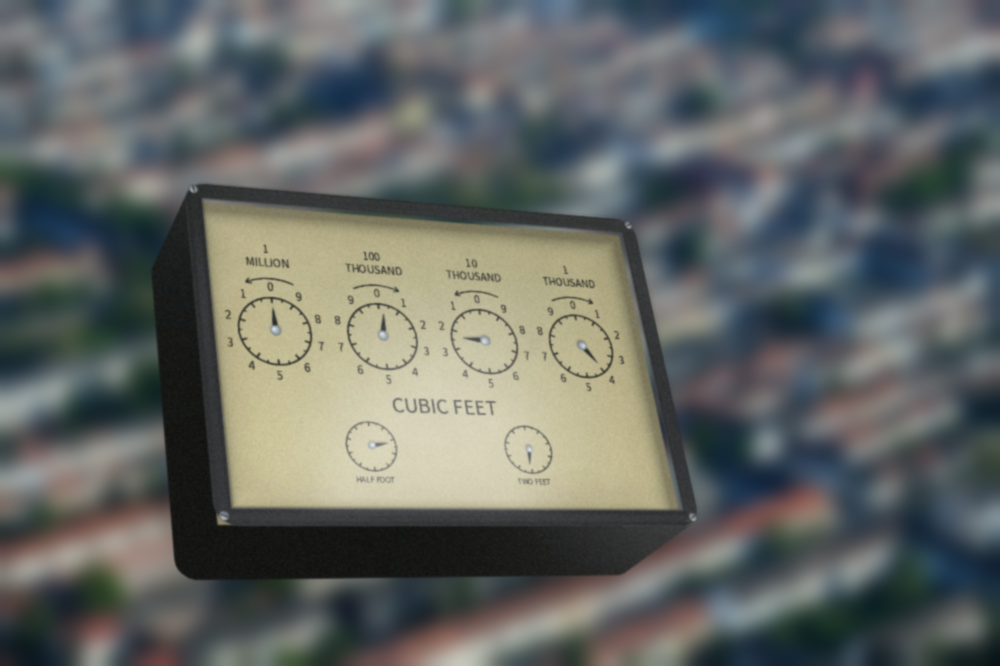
**2400** ft³
